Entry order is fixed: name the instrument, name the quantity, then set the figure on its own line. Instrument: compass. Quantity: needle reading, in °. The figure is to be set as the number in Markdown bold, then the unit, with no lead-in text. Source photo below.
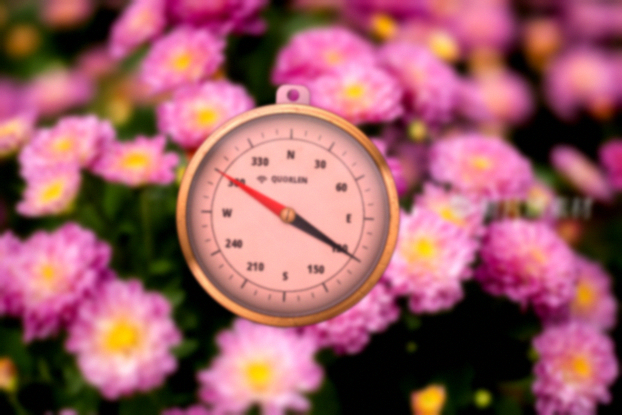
**300** °
